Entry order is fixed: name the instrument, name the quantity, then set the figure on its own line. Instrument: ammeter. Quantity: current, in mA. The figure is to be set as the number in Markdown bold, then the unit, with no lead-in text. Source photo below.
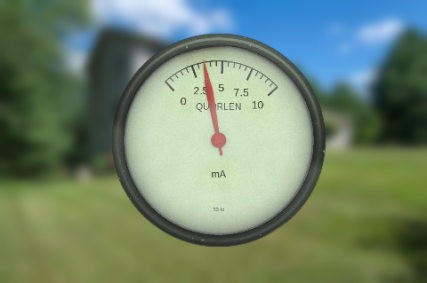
**3.5** mA
